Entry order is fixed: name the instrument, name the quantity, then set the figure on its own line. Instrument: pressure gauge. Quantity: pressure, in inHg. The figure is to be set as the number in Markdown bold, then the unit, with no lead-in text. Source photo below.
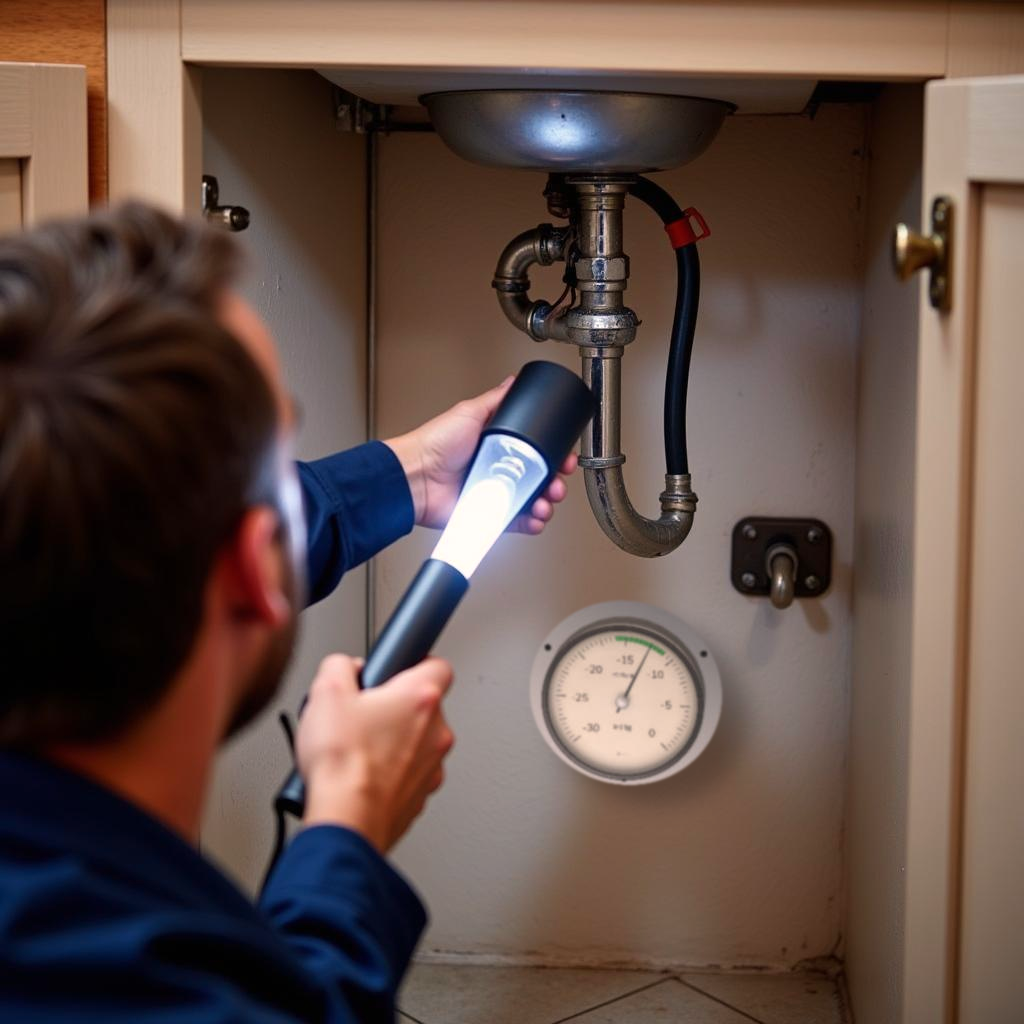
**-12.5** inHg
